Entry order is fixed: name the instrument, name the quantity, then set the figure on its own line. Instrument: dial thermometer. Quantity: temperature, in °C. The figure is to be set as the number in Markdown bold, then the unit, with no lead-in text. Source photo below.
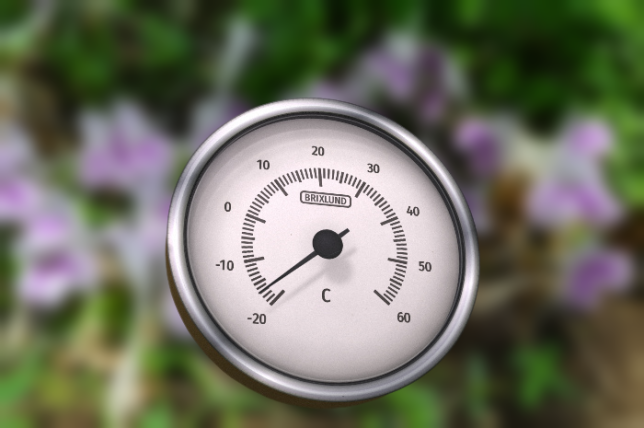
**-17** °C
